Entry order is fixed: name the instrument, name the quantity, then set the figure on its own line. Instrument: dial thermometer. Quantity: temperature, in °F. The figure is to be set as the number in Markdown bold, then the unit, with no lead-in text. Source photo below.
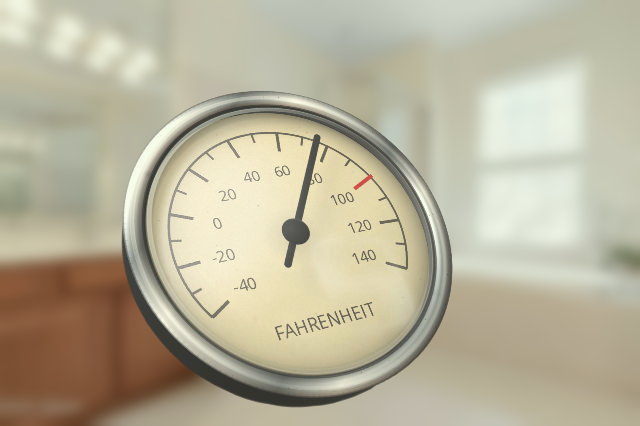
**75** °F
